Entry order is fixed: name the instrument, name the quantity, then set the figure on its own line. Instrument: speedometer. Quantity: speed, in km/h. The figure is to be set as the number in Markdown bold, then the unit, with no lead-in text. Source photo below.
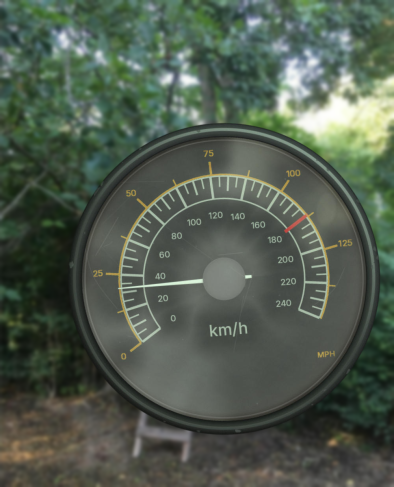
**32.5** km/h
